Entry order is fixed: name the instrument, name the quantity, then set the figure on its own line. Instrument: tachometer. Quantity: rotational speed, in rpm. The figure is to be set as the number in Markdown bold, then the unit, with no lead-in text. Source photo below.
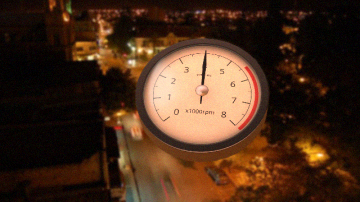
**4000** rpm
